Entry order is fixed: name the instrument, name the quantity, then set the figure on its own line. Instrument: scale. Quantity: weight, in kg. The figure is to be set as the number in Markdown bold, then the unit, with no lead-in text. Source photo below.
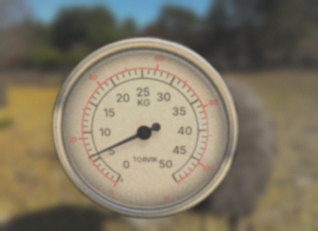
**6** kg
